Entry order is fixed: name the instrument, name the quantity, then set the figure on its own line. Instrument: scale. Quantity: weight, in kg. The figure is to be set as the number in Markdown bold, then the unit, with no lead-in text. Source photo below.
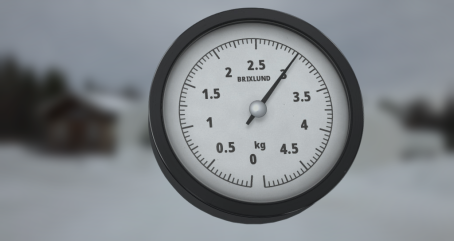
**3** kg
